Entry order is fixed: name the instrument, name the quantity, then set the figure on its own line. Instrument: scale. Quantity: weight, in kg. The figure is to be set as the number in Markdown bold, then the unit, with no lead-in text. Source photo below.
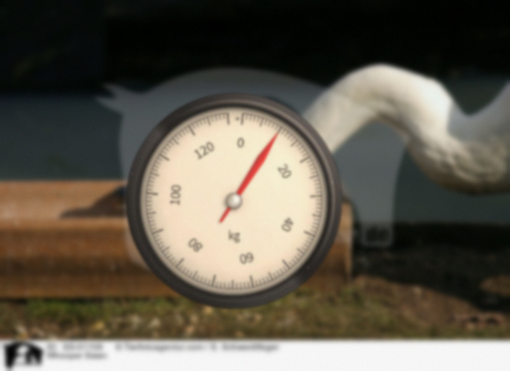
**10** kg
